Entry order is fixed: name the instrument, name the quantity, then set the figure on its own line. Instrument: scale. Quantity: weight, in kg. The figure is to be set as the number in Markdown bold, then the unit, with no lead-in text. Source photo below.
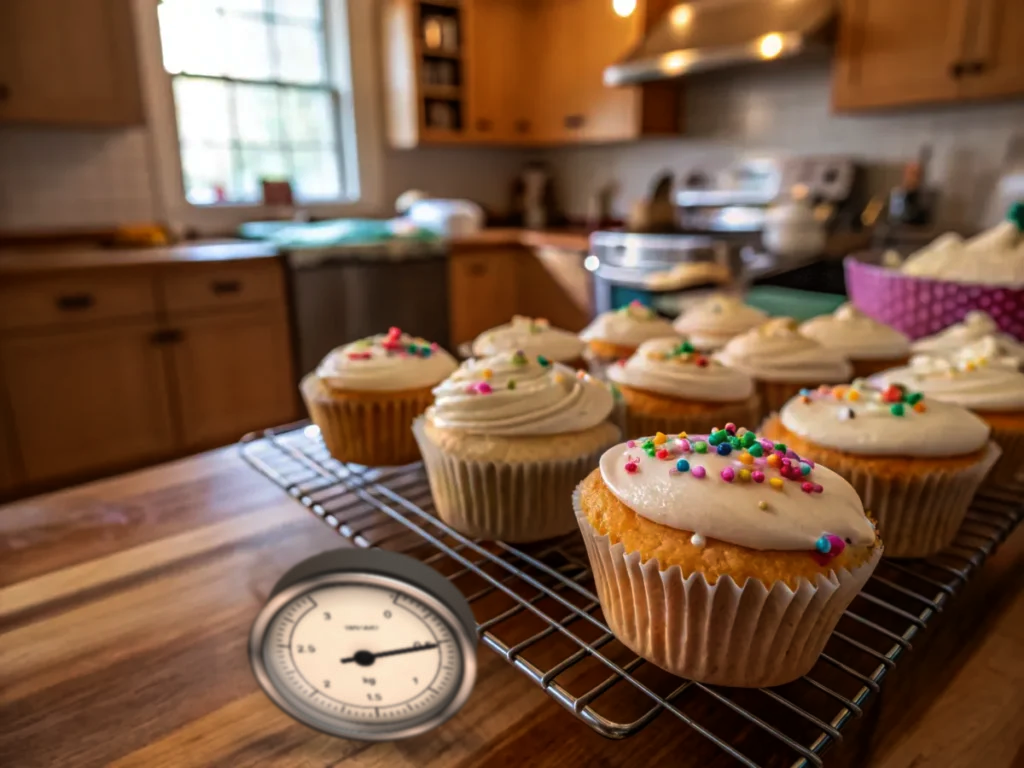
**0.5** kg
